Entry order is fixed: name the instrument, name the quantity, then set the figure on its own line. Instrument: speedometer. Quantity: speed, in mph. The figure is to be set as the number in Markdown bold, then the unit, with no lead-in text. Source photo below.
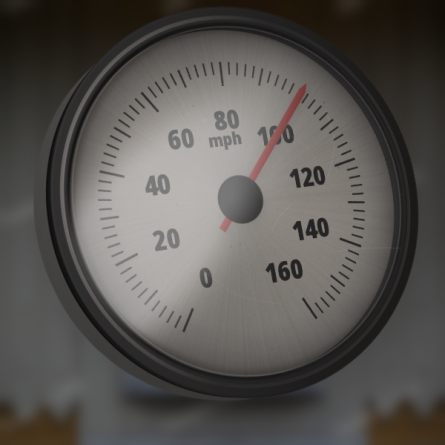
**100** mph
